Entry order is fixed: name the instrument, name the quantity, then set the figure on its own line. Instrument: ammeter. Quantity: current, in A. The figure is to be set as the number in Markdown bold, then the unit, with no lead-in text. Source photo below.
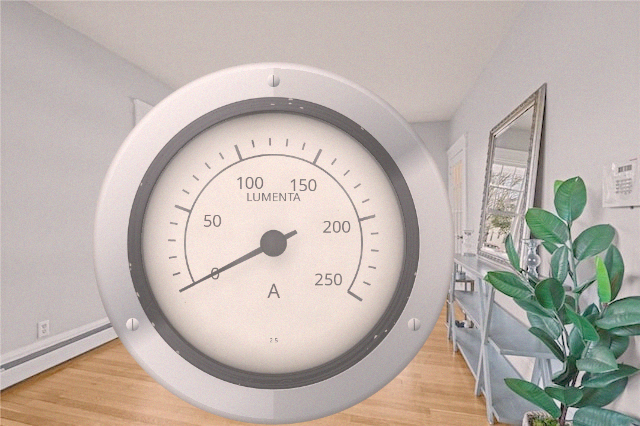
**0** A
